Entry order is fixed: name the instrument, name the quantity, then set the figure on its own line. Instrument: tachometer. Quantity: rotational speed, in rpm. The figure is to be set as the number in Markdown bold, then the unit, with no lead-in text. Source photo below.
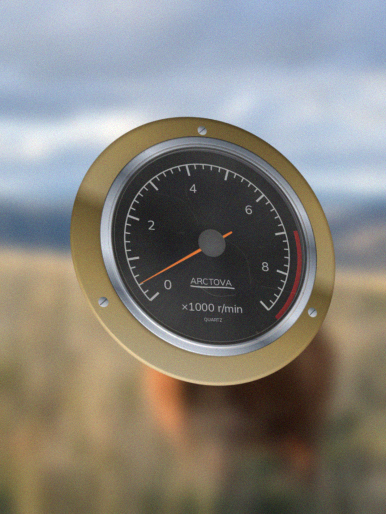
**400** rpm
